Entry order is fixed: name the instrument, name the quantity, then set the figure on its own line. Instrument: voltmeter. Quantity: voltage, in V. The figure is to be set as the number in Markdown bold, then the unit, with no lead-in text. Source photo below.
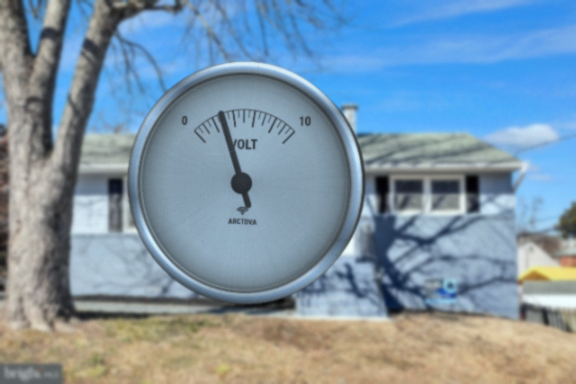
**3** V
